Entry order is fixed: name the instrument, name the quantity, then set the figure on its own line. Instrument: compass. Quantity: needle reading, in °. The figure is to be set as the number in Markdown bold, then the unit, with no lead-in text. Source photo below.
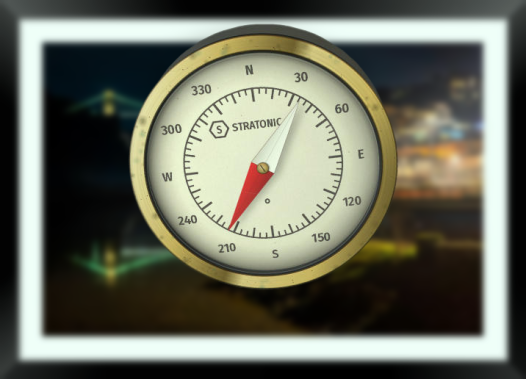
**215** °
